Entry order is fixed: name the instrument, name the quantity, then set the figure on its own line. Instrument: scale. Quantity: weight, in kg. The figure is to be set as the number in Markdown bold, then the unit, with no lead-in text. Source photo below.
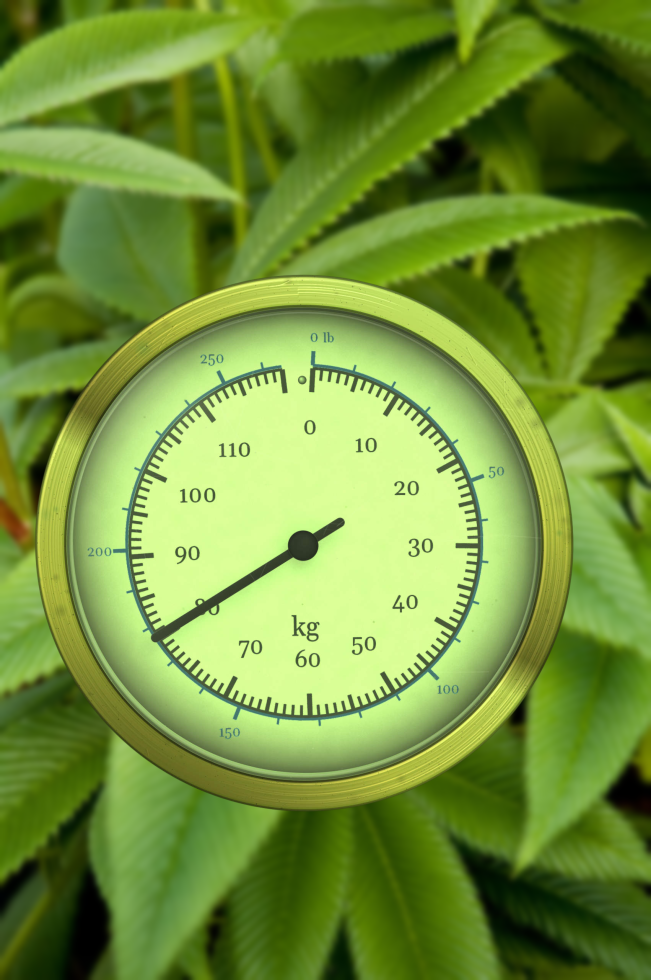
**80.5** kg
